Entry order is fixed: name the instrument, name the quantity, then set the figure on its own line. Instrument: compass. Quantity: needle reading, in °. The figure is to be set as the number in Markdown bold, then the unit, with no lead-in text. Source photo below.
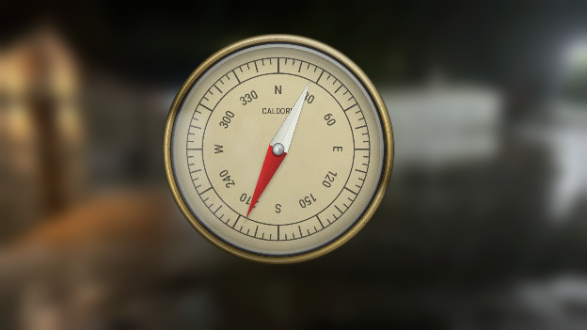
**205** °
